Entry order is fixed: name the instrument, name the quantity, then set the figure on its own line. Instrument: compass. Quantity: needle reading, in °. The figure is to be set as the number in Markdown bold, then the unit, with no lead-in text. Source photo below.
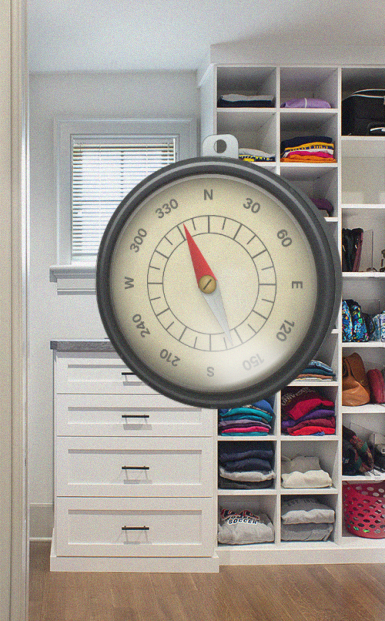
**337.5** °
